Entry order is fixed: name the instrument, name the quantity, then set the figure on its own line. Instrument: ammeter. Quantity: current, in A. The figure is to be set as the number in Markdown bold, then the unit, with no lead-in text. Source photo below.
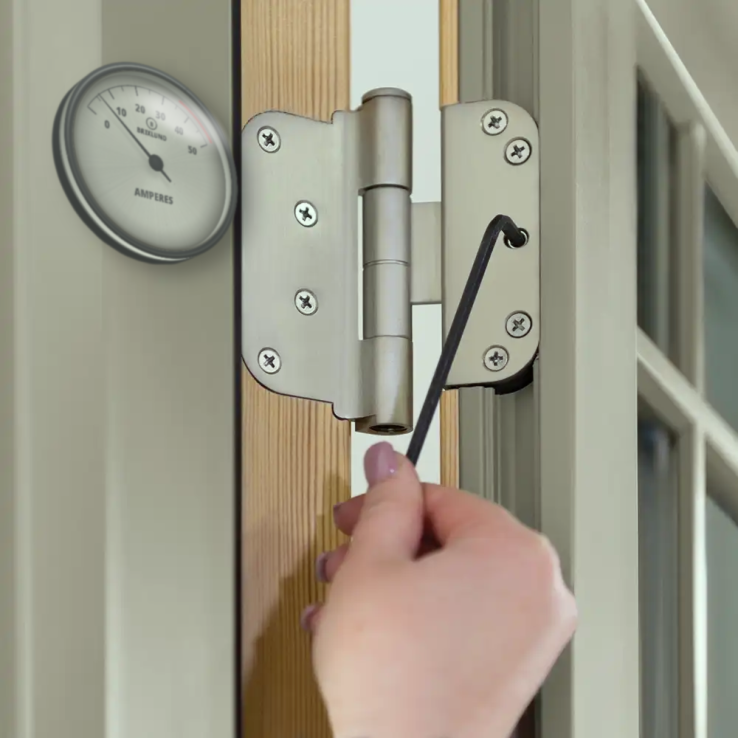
**5** A
